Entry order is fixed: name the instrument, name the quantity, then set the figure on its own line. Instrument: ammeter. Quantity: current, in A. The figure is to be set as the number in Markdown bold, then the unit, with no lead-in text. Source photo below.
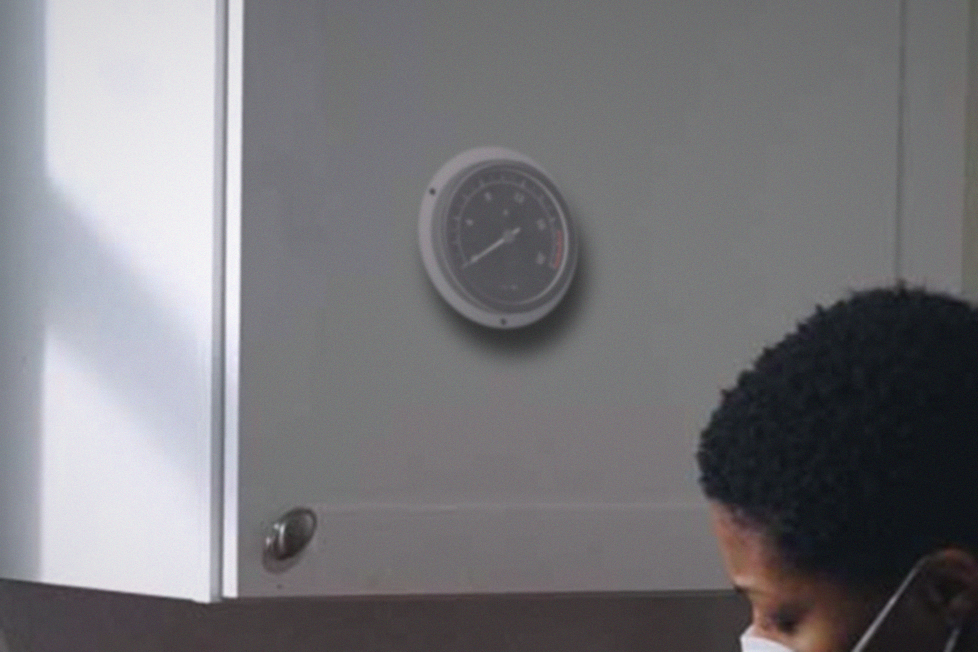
**0** A
